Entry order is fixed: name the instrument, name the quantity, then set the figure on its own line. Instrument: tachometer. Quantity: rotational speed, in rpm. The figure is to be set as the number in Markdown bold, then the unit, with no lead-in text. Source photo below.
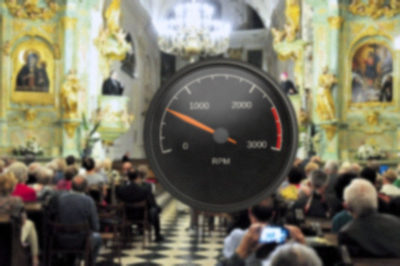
**600** rpm
